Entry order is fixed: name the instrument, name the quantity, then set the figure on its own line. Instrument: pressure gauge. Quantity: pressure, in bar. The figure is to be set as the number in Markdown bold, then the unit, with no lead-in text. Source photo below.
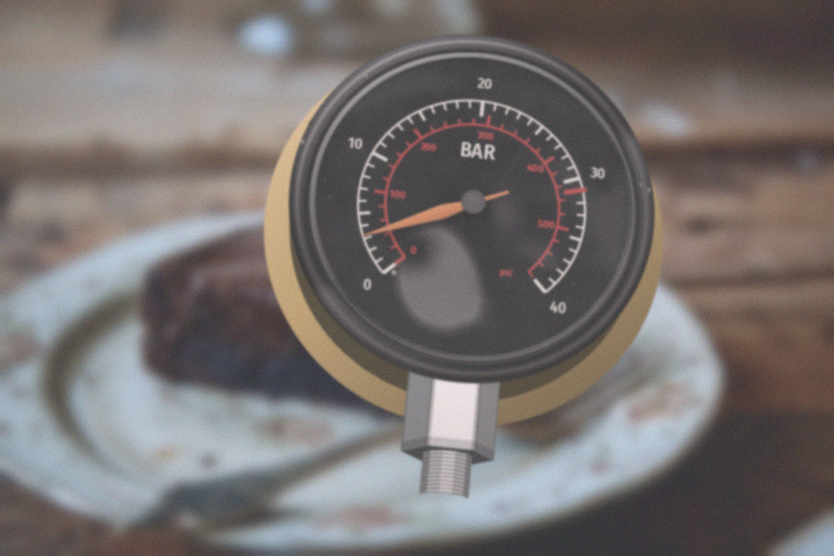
**3** bar
